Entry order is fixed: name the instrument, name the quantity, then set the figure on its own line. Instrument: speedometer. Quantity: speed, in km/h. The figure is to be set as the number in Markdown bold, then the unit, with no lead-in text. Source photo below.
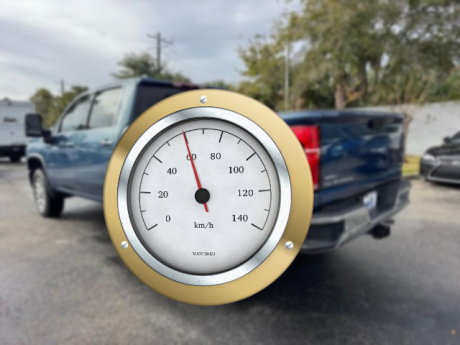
**60** km/h
